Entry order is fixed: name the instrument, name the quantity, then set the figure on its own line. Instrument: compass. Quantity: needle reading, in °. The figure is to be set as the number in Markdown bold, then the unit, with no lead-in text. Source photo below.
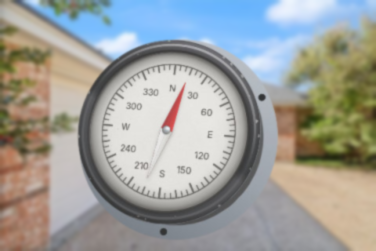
**15** °
